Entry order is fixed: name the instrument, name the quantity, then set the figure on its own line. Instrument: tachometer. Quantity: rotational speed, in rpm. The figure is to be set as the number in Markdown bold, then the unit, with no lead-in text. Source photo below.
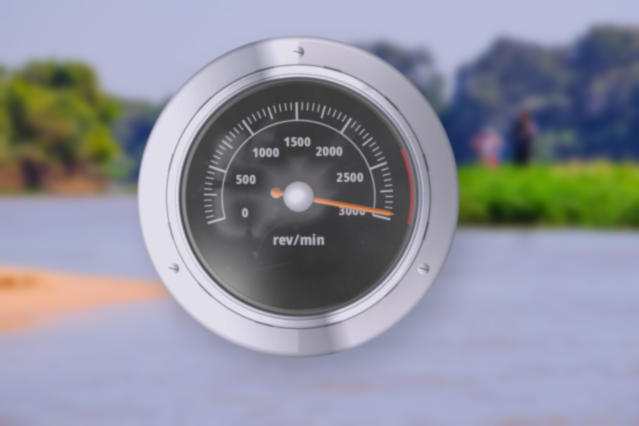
**2950** rpm
